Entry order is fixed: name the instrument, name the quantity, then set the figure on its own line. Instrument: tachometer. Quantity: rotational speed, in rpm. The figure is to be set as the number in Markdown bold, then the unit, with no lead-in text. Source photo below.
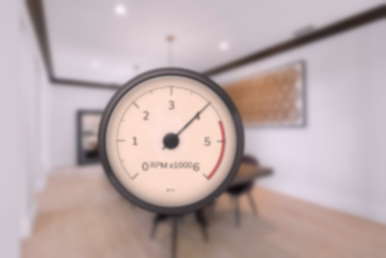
**4000** rpm
